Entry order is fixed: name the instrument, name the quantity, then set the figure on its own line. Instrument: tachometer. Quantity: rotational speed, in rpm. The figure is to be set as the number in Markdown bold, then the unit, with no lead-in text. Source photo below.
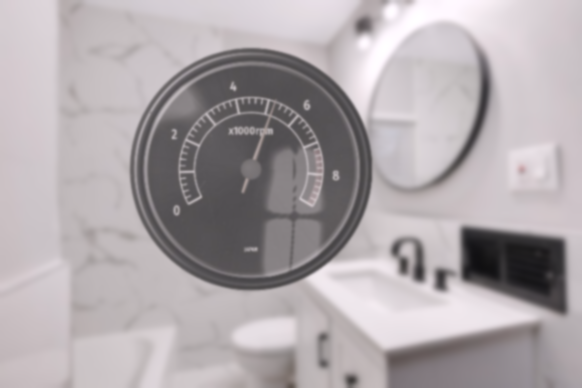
**5200** rpm
